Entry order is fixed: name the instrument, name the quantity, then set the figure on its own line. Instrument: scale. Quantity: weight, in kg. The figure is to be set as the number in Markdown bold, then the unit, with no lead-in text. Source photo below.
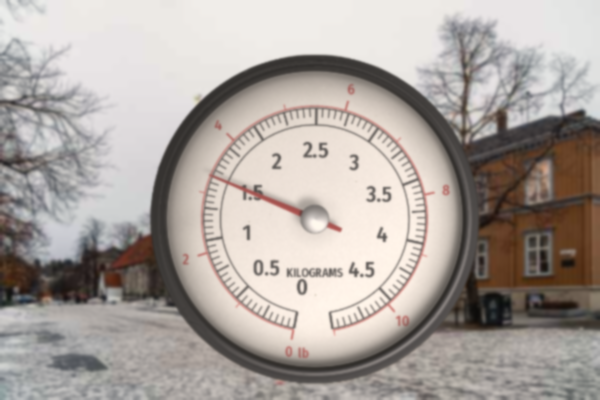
**1.5** kg
